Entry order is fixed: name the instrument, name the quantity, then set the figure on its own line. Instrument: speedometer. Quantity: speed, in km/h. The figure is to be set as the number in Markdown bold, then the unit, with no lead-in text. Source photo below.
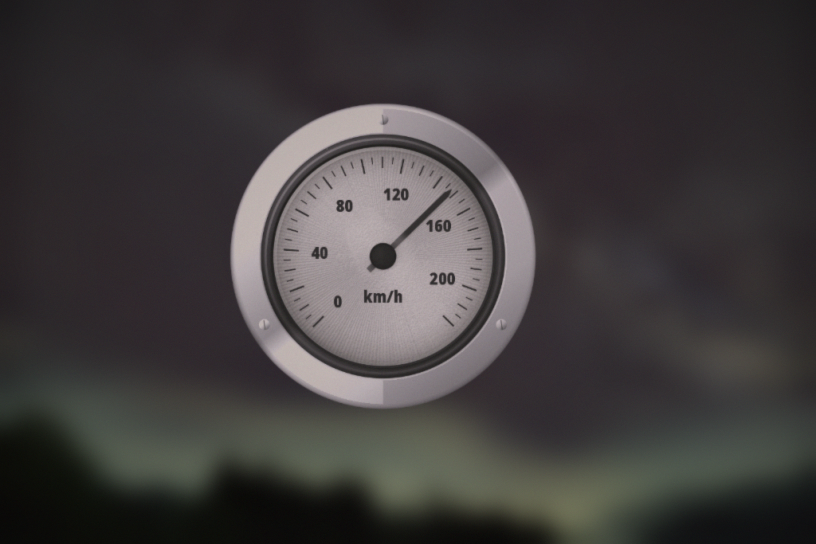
**147.5** km/h
